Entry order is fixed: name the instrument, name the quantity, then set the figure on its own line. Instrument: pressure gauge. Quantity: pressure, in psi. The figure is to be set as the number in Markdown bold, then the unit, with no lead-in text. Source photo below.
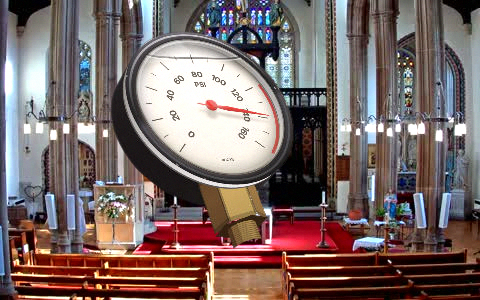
**140** psi
